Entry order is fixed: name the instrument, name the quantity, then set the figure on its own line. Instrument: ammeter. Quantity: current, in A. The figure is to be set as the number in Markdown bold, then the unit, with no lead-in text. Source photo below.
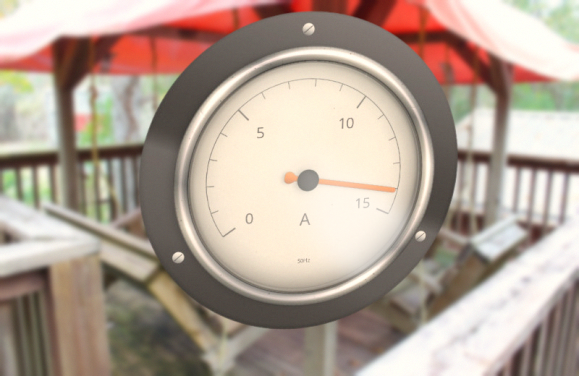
**14** A
